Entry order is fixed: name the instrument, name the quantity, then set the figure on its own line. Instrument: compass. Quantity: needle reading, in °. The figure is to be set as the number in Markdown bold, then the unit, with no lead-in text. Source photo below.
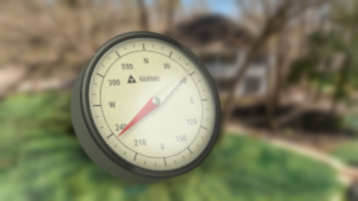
**235** °
